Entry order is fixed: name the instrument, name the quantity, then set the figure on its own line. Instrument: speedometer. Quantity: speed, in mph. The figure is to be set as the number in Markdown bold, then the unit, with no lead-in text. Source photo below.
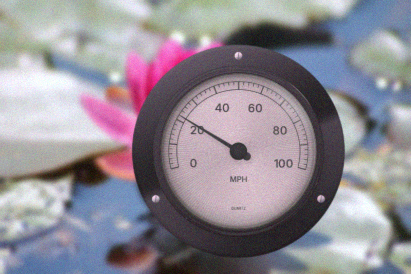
**22** mph
